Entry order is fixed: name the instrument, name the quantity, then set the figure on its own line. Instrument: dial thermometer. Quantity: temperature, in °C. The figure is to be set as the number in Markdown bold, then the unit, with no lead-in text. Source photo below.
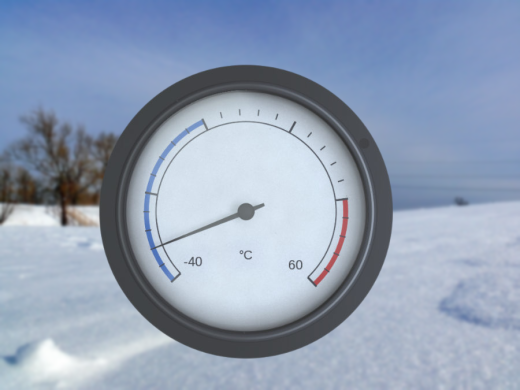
**-32** °C
